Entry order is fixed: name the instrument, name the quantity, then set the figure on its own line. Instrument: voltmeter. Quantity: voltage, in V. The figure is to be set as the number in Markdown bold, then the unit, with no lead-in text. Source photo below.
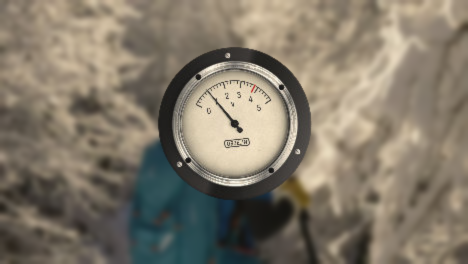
**1** V
